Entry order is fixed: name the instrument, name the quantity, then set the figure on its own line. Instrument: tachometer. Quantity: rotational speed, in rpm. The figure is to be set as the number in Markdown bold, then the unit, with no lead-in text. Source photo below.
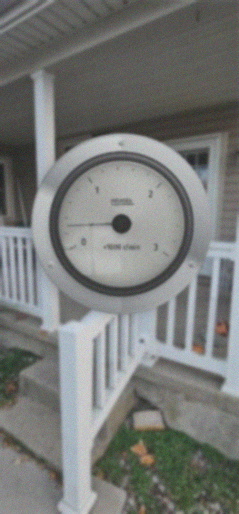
**300** rpm
